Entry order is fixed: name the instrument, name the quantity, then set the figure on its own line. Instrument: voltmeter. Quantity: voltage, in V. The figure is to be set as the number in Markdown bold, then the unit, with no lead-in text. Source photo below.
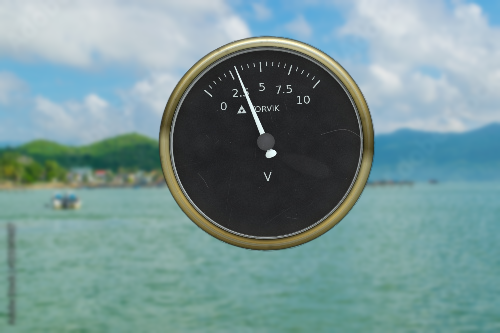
**3** V
